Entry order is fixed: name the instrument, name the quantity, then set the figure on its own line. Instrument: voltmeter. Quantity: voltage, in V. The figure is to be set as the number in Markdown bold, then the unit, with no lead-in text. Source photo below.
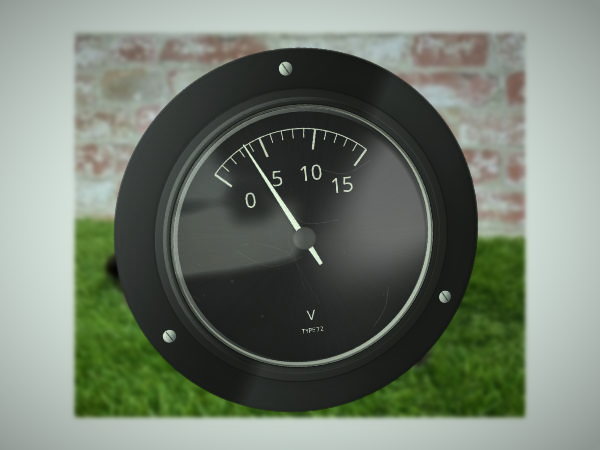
**3.5** V
